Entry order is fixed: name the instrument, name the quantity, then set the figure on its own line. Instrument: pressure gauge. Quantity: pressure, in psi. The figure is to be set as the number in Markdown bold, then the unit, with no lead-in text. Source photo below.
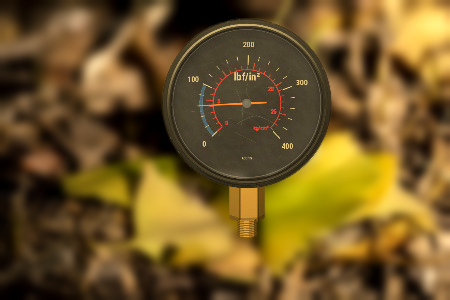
**60** psi
